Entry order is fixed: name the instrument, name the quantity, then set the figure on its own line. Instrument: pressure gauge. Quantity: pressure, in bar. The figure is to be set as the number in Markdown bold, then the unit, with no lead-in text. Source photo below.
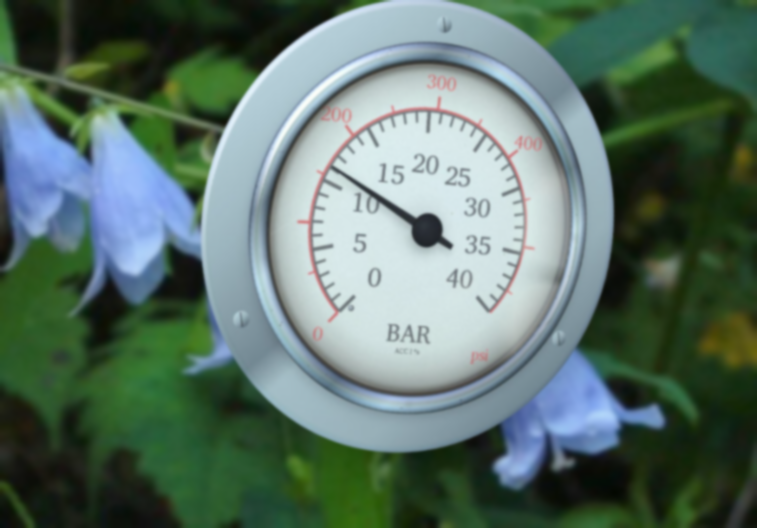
**11** bar
